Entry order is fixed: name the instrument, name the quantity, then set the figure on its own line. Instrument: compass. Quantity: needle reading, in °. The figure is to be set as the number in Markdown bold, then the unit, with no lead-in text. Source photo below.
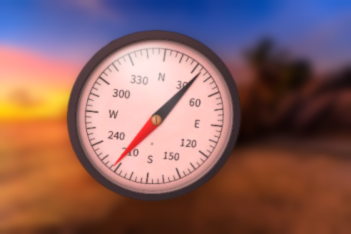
**215** °
